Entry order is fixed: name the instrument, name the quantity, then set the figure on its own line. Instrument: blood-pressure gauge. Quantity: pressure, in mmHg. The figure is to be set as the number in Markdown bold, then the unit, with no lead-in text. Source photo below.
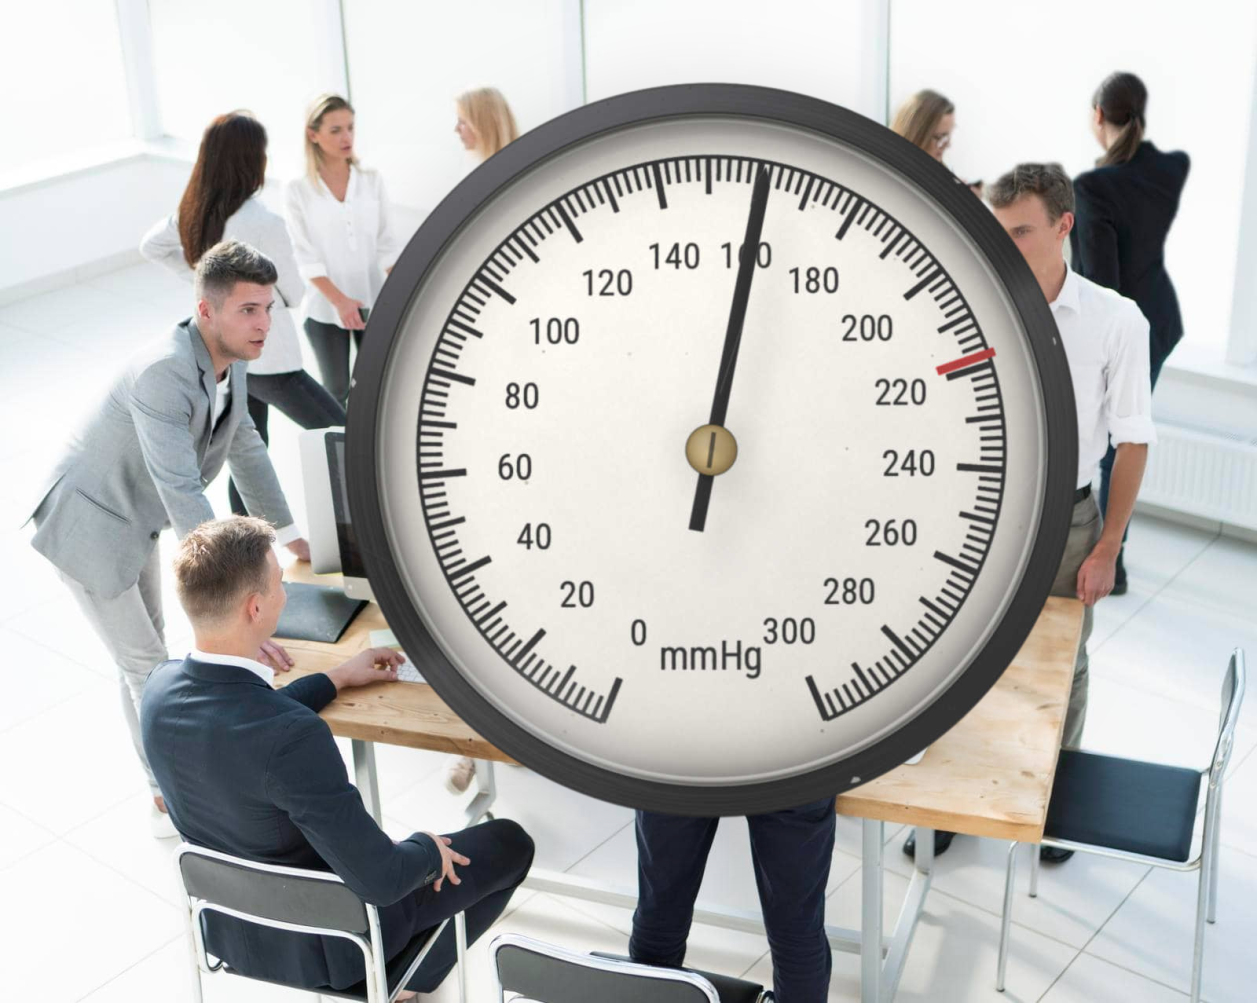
**161** mmHg
